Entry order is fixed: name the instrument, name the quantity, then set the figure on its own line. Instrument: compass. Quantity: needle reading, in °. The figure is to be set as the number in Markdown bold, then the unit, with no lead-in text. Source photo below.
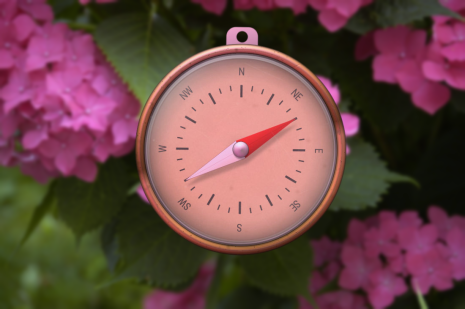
**60** °
